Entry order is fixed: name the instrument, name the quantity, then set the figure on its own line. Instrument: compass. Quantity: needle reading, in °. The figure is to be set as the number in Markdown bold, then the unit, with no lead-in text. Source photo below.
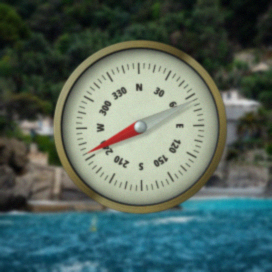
**245** °
